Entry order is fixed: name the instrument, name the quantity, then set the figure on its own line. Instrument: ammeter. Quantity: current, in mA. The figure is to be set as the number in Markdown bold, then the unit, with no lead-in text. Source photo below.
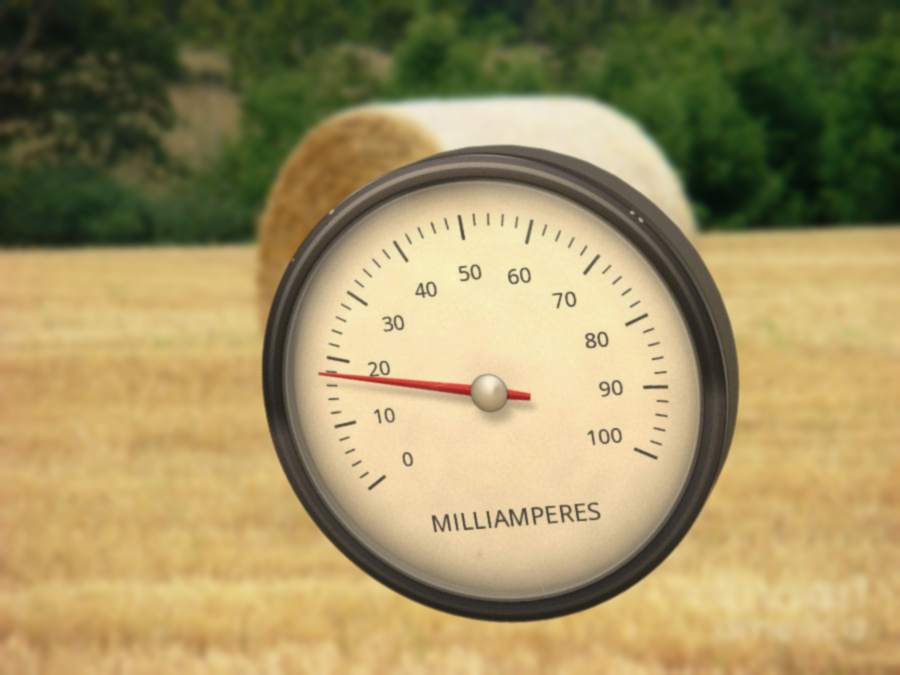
**18** mA
